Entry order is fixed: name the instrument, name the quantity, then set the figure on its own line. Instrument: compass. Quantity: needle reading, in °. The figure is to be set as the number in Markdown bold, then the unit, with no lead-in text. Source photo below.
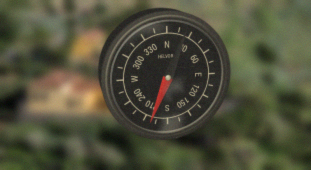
**202.5** °
